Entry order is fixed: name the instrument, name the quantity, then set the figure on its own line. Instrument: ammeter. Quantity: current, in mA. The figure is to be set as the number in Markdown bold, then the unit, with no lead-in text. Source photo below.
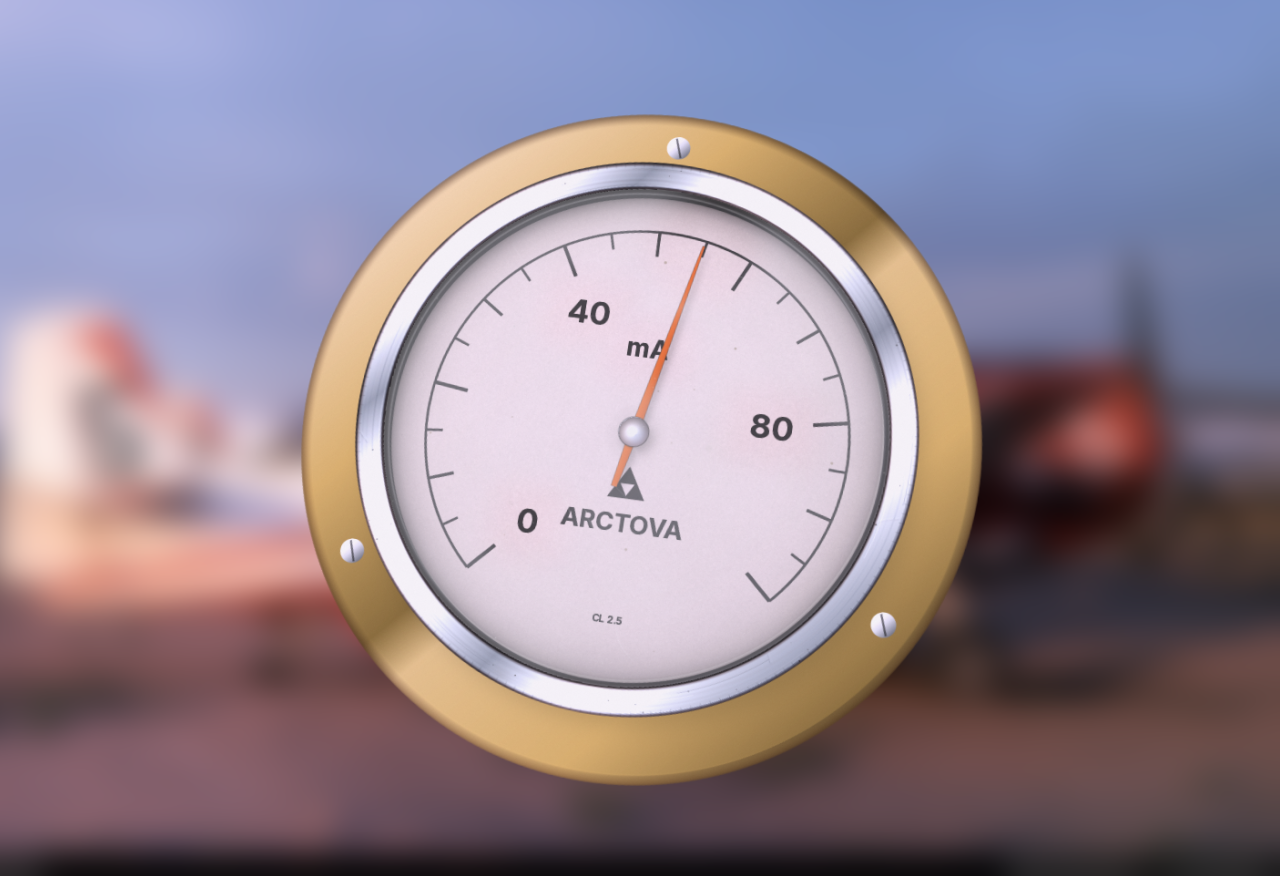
**55** mA
